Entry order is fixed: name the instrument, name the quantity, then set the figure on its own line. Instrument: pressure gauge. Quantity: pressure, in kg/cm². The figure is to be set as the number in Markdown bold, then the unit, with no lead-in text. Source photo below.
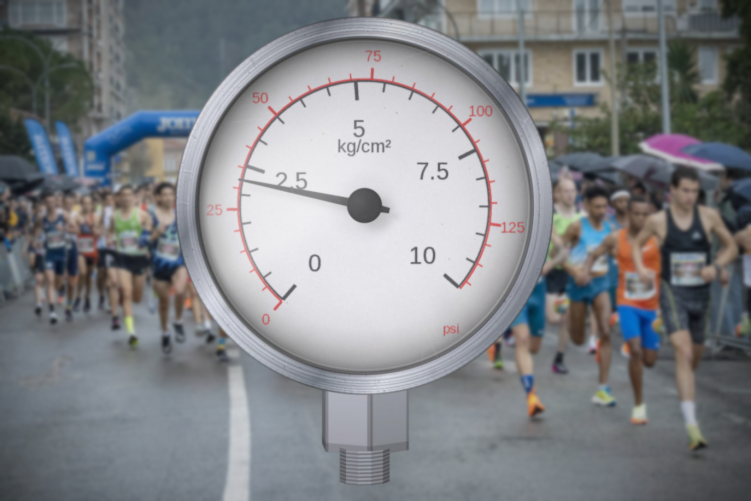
**2.25** kg/cm²
